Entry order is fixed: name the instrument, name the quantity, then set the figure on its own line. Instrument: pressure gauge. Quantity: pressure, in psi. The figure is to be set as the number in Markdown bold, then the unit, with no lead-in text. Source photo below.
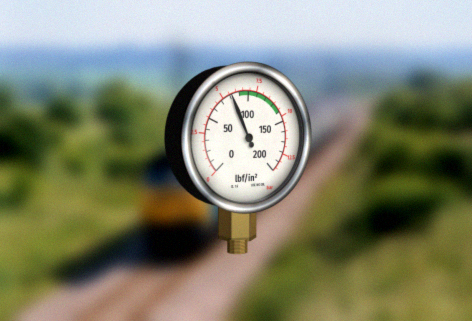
**80** psi
